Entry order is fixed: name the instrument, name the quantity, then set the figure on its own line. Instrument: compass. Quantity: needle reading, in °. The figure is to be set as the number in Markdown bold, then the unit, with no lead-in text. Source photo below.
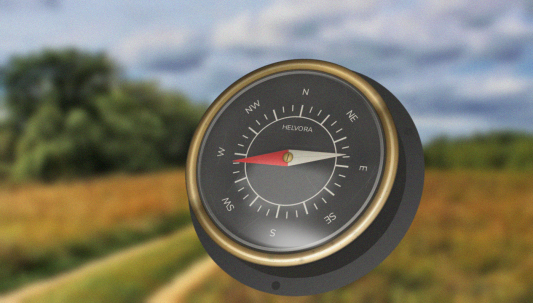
**260** °
